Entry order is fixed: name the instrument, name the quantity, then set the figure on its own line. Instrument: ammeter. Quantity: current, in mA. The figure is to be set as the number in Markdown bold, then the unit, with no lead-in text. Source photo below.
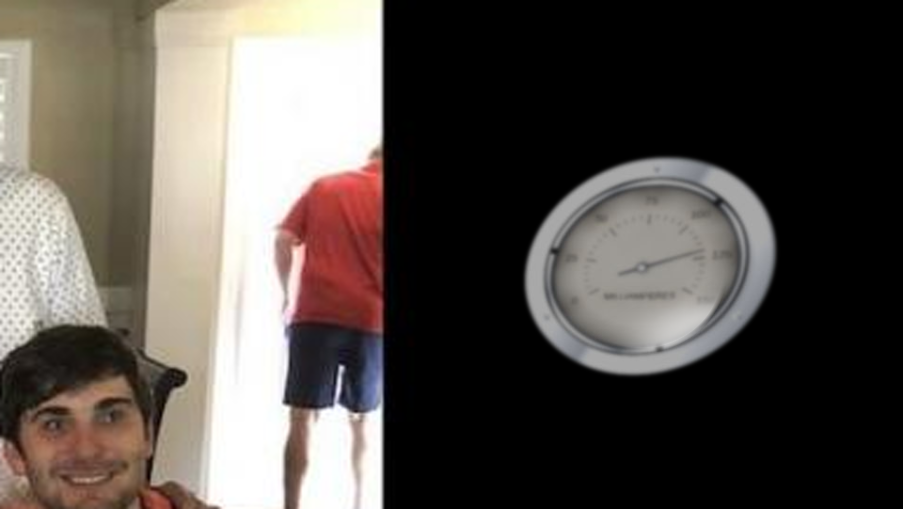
**120** mA
